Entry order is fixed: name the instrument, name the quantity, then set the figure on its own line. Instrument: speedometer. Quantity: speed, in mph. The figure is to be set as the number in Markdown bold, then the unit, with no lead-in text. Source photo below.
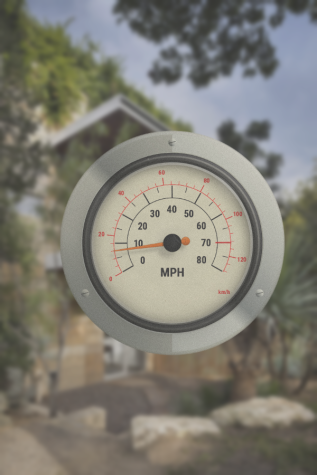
**7.5** mph
